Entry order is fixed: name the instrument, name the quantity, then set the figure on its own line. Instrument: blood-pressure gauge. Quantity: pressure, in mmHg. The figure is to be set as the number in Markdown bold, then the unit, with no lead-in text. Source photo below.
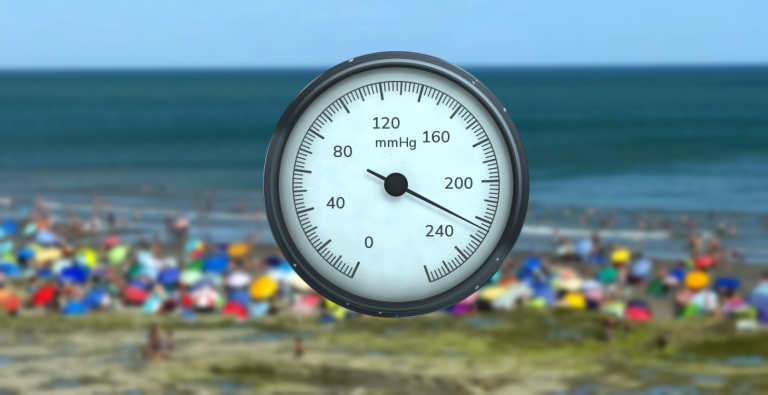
**224** mmHg
